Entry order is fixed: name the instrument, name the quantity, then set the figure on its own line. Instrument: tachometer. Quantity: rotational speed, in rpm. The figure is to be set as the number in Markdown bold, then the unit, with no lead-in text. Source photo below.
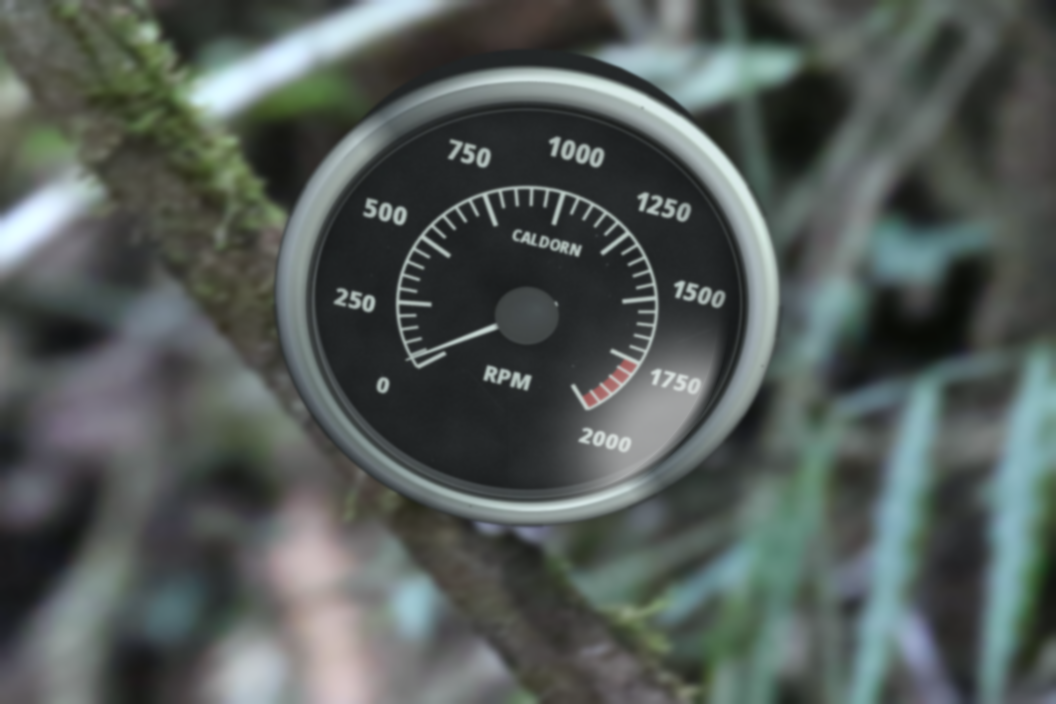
**50** rpm
